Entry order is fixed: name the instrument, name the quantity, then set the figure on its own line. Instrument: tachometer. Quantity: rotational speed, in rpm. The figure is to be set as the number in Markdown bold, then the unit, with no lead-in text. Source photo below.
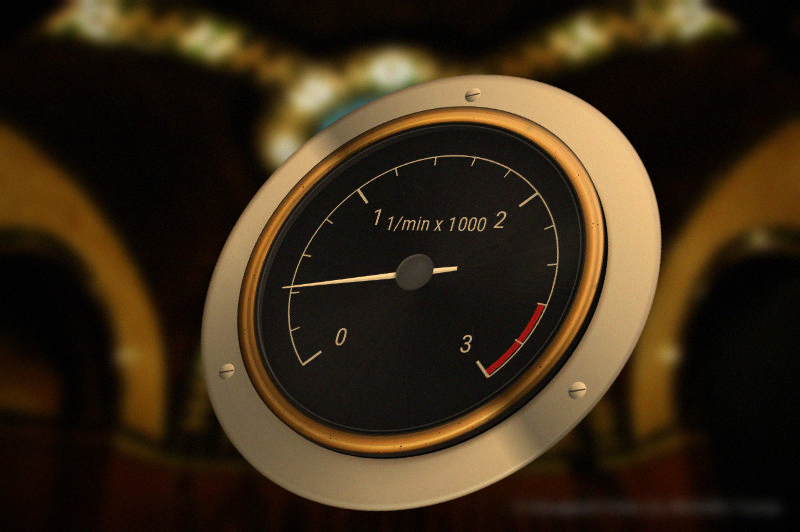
**400** rpm
